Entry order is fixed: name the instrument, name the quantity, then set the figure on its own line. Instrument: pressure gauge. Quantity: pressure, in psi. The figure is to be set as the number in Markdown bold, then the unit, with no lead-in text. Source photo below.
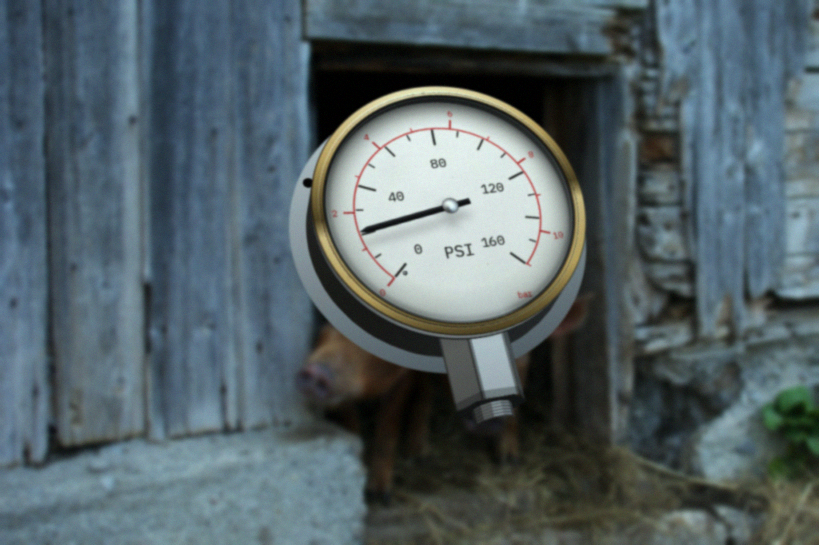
**20** psi
